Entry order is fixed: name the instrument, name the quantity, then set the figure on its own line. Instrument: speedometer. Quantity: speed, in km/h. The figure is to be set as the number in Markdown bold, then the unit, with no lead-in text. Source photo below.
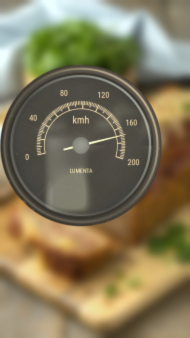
**170** km/h
